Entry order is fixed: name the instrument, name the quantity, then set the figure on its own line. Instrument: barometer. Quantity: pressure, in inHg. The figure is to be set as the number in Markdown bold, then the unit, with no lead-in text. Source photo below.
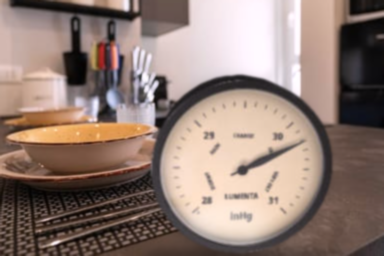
**30.2** inHg
